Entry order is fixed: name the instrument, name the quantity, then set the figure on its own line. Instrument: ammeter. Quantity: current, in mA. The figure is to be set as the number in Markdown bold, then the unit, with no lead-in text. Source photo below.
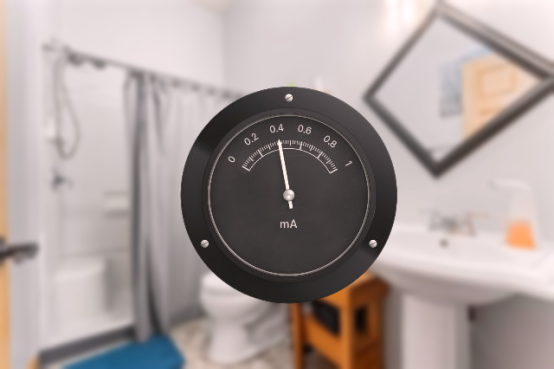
**0.4** mA
